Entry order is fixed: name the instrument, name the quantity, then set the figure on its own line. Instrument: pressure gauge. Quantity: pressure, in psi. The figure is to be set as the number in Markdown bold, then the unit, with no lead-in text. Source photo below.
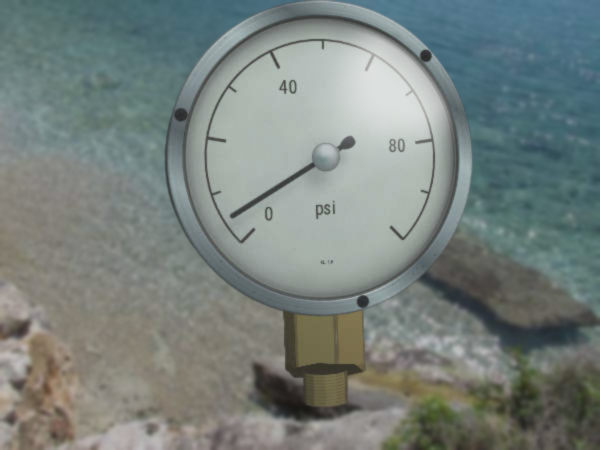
**5** psi
